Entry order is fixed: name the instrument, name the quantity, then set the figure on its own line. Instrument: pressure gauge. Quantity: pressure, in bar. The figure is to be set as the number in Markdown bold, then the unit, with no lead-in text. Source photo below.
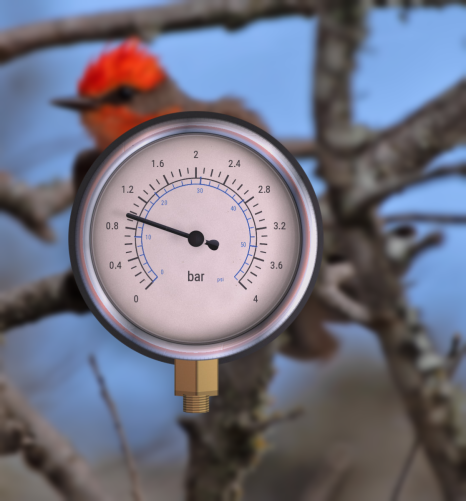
**0.95** bar
